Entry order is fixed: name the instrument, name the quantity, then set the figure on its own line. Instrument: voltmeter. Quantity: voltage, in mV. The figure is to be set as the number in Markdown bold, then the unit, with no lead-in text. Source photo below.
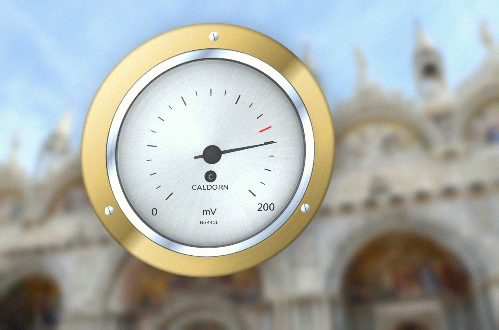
**160** mV
